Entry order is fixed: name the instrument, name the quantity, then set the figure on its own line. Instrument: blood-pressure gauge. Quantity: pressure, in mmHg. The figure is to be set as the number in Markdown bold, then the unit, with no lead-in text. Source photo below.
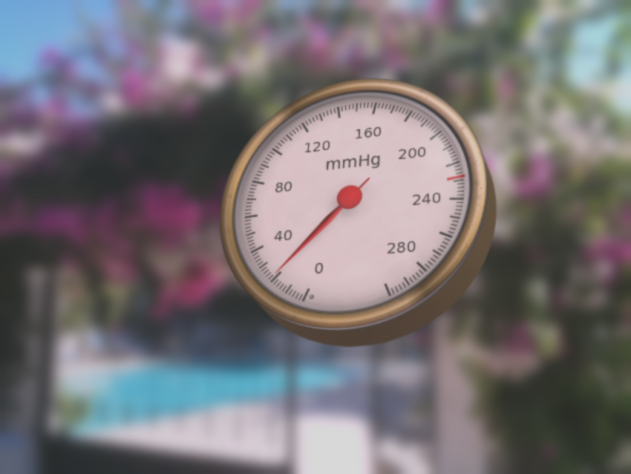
**20** mmHg
